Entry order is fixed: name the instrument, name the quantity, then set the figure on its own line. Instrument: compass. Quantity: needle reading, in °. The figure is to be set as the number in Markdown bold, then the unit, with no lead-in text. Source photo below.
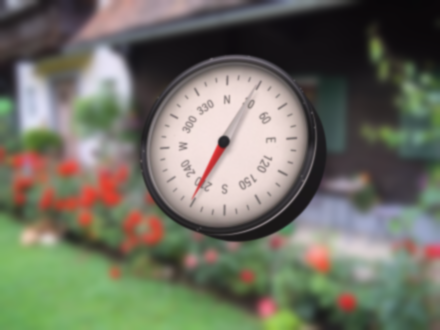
**210** °
